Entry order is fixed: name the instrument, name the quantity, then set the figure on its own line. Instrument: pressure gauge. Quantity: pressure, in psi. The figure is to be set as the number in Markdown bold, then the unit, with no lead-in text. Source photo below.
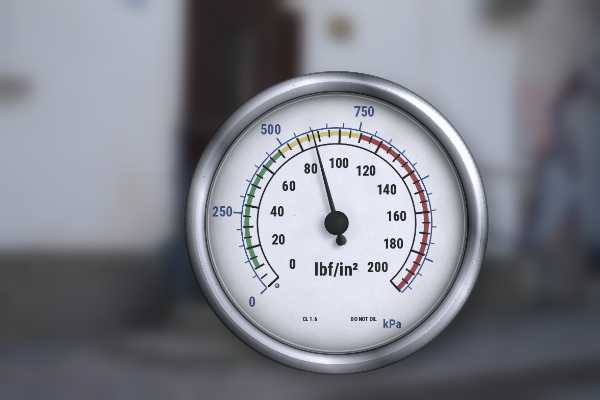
**87.5** psi
